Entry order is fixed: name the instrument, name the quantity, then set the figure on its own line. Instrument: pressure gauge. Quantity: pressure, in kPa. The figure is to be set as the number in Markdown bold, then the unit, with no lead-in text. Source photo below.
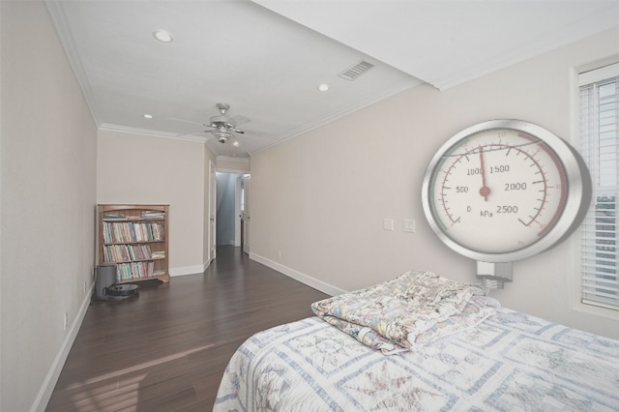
**1200** kPa
